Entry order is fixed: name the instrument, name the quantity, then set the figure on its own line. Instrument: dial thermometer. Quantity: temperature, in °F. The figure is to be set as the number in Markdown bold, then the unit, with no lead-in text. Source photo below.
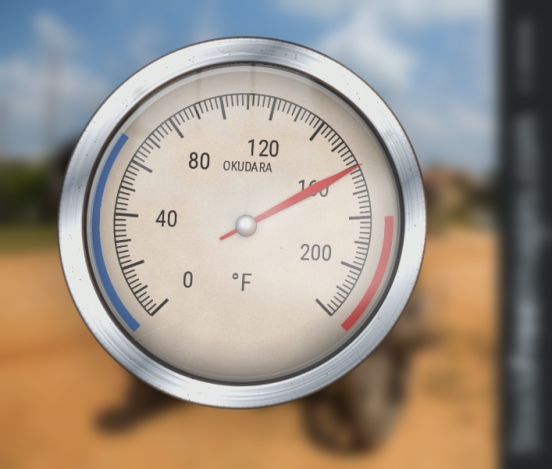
**160** °F
